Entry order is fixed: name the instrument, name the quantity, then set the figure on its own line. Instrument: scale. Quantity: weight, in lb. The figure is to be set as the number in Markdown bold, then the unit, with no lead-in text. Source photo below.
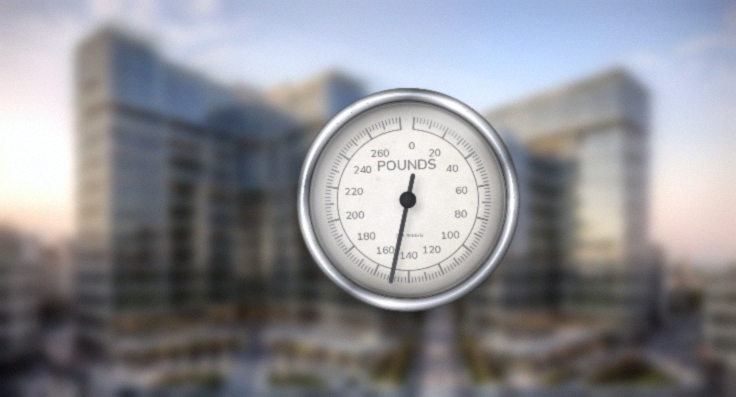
**150** lb
